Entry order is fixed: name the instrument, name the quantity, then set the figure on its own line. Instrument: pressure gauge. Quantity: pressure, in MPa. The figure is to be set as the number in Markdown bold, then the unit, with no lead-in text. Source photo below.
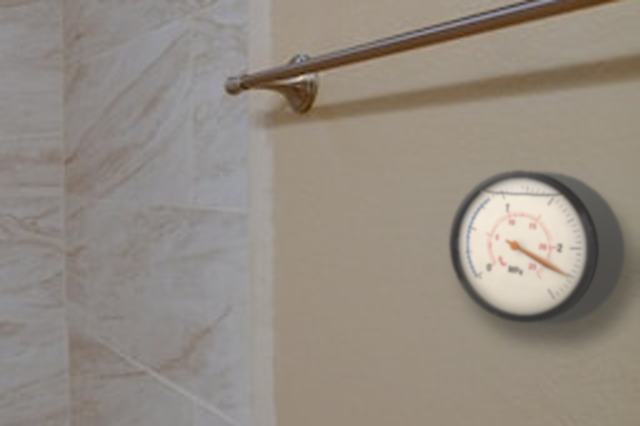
**2.25** MPa
